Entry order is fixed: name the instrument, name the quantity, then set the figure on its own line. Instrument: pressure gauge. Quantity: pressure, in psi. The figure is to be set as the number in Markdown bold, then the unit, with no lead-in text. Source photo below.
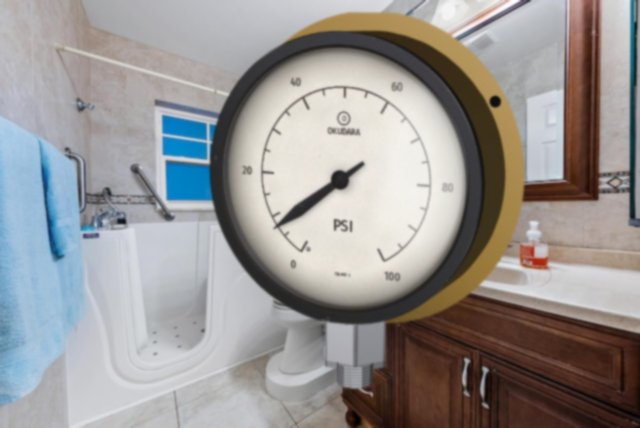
**7.5** psi
